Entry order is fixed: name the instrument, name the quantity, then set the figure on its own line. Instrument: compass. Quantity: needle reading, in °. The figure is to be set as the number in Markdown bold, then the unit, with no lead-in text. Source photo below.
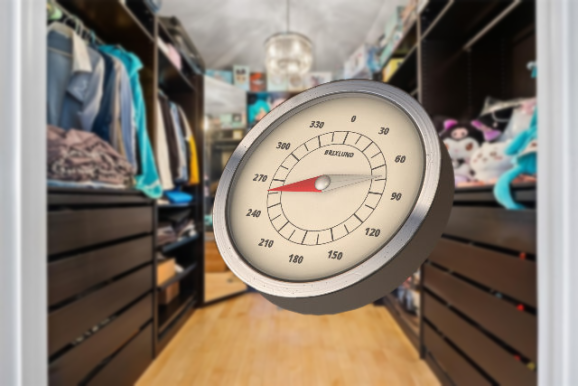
**255** °
